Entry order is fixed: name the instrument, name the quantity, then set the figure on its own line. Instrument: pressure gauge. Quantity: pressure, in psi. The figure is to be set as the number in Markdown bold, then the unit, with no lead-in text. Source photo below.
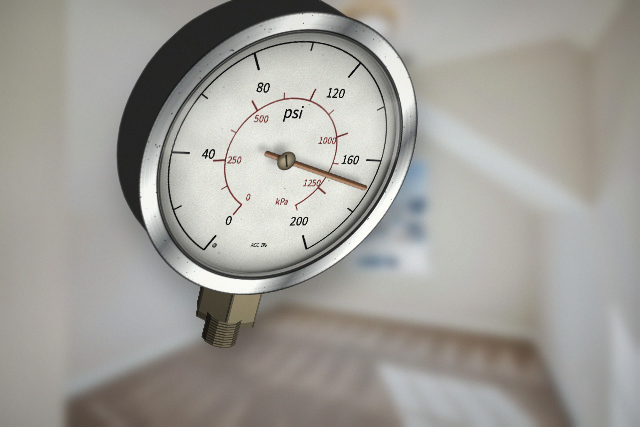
**170** psi
